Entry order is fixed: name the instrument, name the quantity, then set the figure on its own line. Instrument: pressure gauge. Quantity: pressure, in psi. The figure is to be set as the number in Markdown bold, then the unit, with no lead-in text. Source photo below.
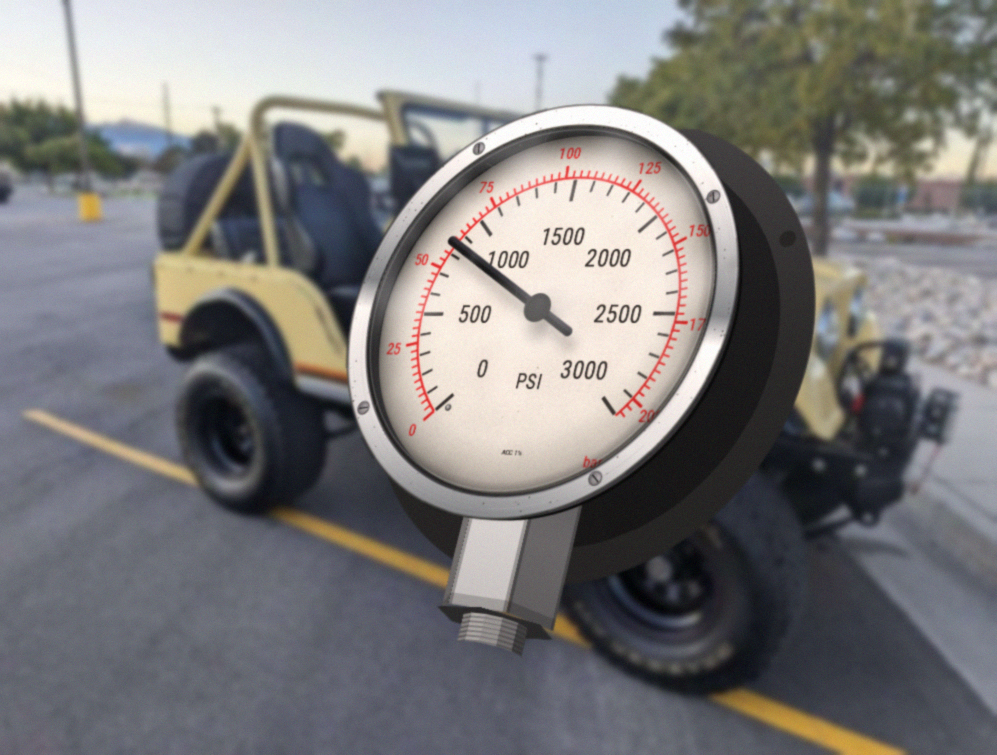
**850** psi
